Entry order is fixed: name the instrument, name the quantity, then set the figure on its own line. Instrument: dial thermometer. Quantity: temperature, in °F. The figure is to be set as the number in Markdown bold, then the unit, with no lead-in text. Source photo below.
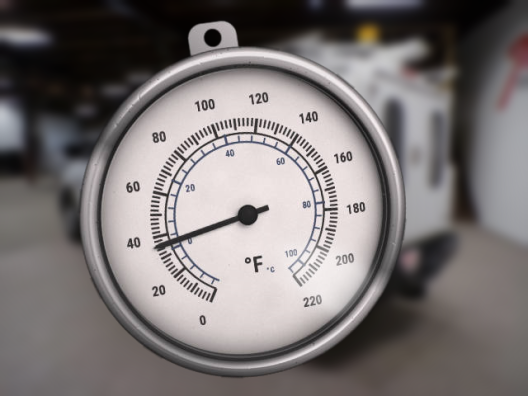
**36** °F
